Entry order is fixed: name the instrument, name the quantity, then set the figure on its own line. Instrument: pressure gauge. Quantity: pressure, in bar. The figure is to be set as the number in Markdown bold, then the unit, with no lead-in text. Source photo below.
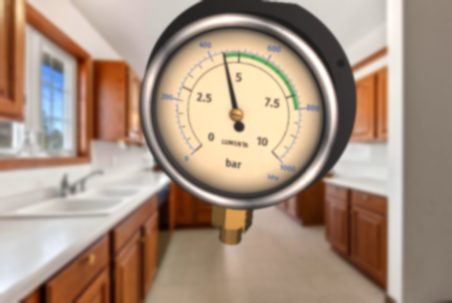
**4.5** bar
